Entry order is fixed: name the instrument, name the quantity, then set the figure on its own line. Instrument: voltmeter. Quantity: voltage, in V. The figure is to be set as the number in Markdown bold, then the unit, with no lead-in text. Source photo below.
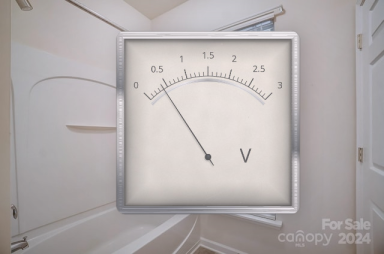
**0.4** V
